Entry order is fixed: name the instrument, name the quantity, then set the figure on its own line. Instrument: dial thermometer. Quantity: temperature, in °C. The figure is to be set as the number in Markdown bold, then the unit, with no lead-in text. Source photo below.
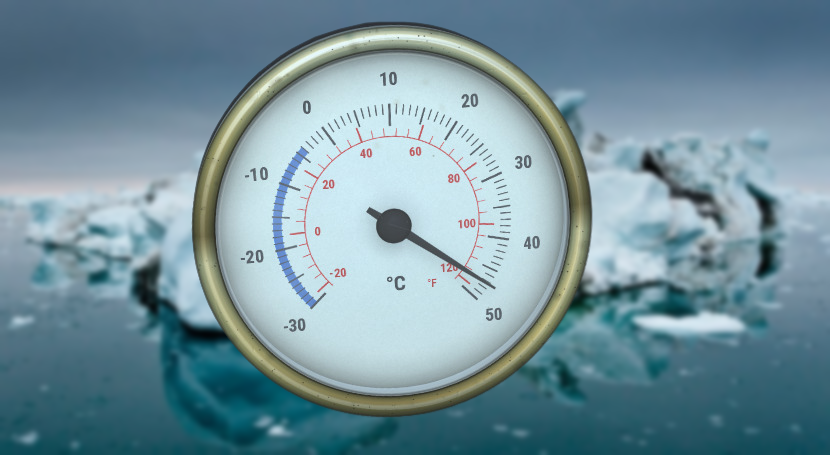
**47** °C
